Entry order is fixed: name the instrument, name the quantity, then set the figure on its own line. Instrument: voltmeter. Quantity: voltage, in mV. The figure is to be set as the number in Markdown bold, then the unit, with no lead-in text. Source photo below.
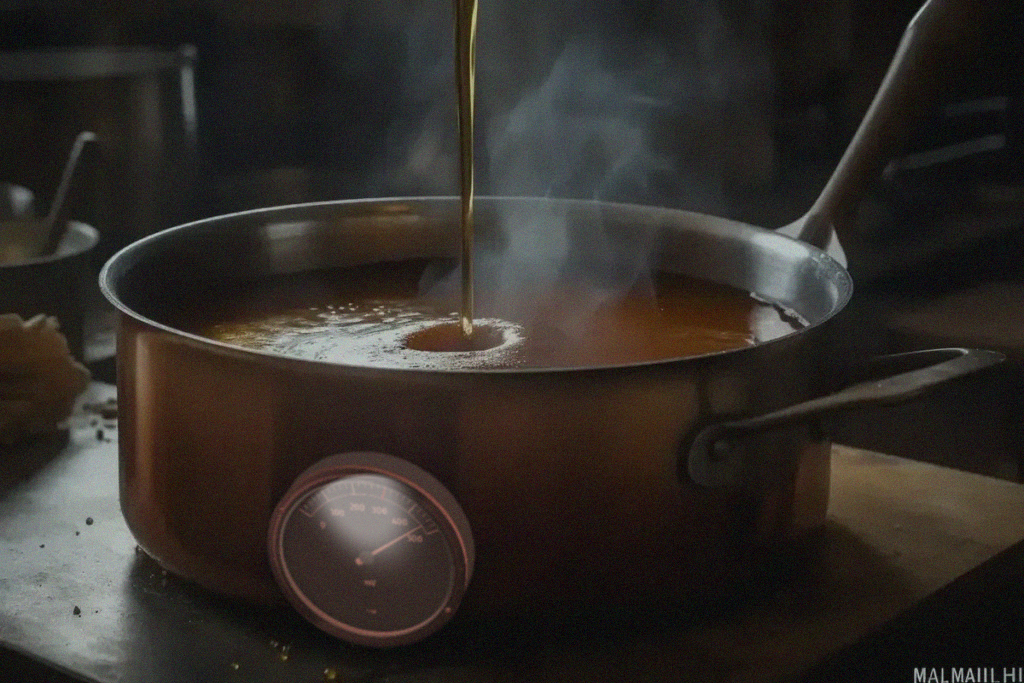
**460** mV
